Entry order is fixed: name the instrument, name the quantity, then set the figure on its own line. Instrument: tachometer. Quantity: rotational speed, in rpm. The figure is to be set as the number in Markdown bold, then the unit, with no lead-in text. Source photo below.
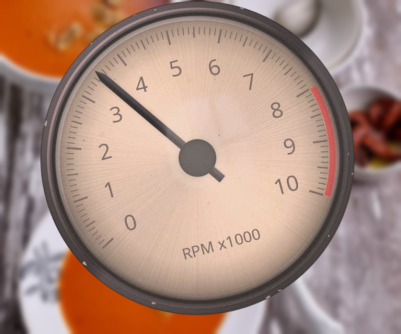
**3500** rpm
